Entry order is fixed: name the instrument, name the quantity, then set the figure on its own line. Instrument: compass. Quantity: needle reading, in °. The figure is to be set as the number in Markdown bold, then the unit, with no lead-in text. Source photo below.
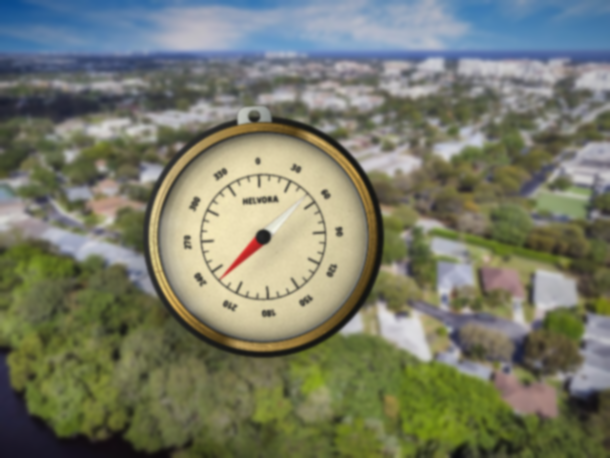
**230** °
